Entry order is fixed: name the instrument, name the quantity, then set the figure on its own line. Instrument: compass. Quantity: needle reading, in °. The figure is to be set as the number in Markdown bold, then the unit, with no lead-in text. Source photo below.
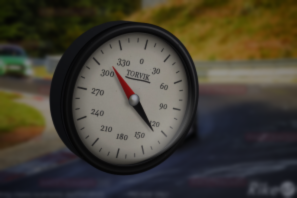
**310** °
